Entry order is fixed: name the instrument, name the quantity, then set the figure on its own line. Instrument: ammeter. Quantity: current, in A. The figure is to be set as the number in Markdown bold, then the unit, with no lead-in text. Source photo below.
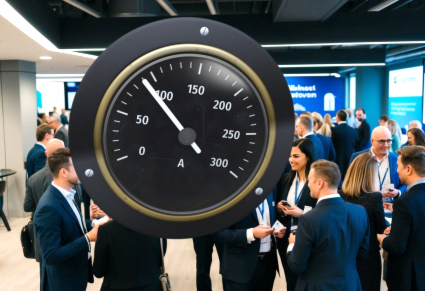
**90** A
